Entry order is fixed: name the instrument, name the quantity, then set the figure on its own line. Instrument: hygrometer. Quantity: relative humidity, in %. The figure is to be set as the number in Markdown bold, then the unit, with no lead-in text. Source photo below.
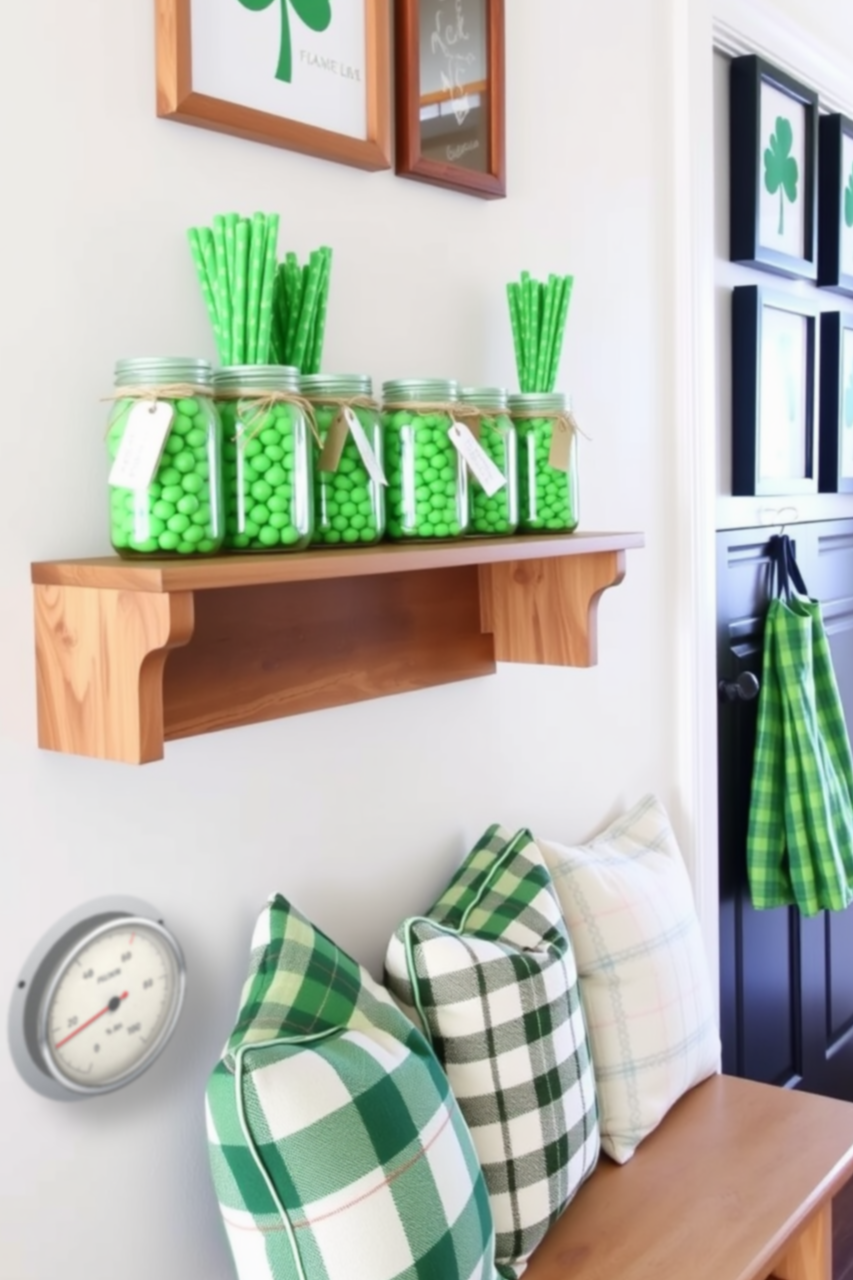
**16** %
